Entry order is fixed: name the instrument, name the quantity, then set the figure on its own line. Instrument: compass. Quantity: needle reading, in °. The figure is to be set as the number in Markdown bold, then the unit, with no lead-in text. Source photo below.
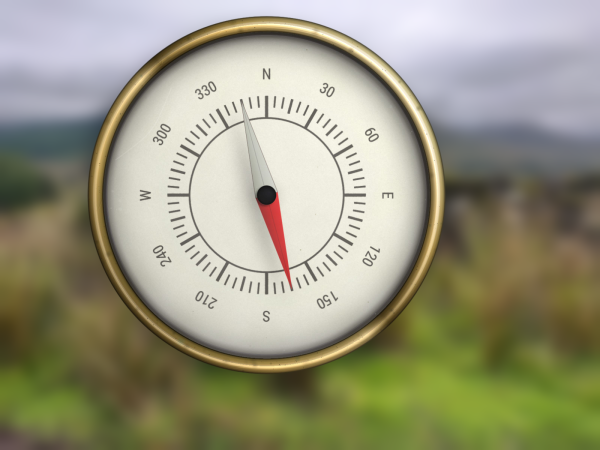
**165** °
